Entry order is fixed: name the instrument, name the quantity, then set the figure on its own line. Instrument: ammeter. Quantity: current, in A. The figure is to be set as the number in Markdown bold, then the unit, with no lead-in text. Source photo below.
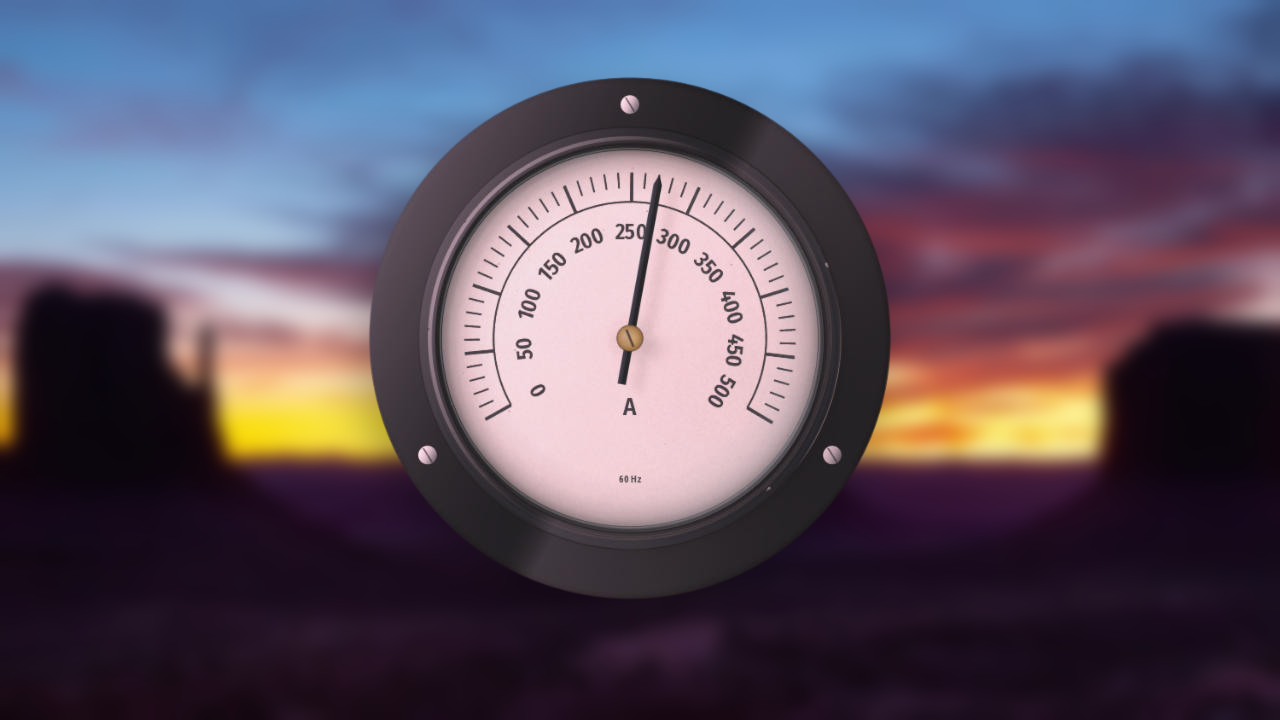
**270** A
